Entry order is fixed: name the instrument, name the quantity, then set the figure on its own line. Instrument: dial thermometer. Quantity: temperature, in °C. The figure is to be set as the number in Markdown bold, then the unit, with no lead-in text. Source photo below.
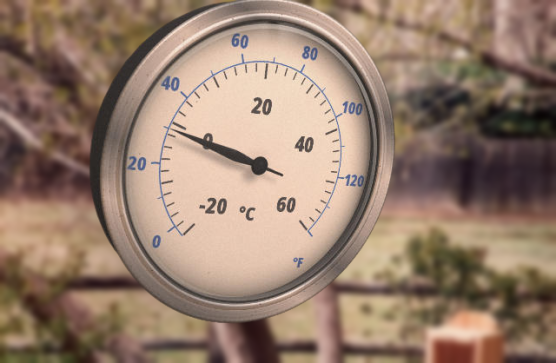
**-1** °C
